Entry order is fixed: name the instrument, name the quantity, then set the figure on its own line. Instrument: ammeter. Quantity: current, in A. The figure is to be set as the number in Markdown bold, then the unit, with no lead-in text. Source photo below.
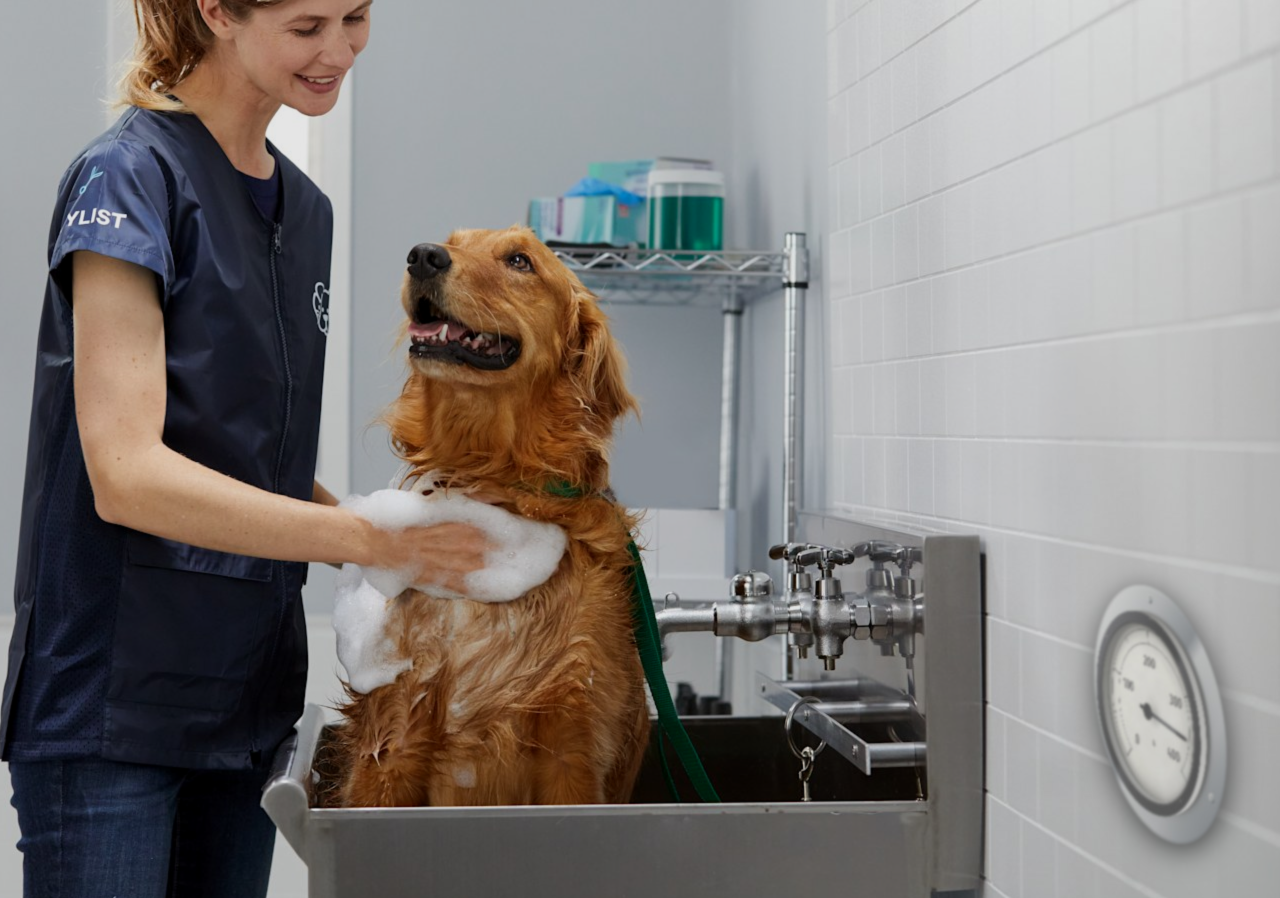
**350** A
